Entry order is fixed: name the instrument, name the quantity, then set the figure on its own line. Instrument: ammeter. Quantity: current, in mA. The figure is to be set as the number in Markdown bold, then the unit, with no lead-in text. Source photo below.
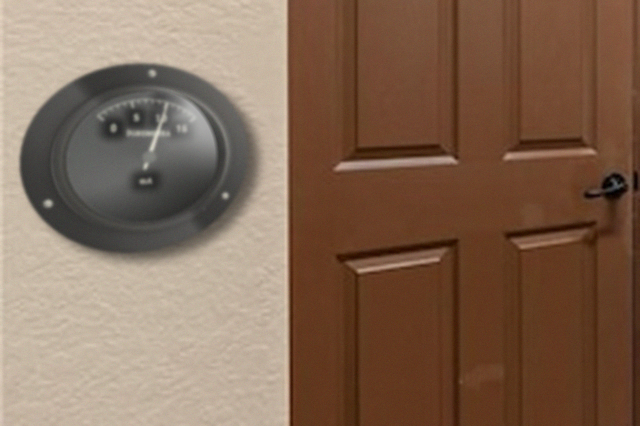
**10** mA
